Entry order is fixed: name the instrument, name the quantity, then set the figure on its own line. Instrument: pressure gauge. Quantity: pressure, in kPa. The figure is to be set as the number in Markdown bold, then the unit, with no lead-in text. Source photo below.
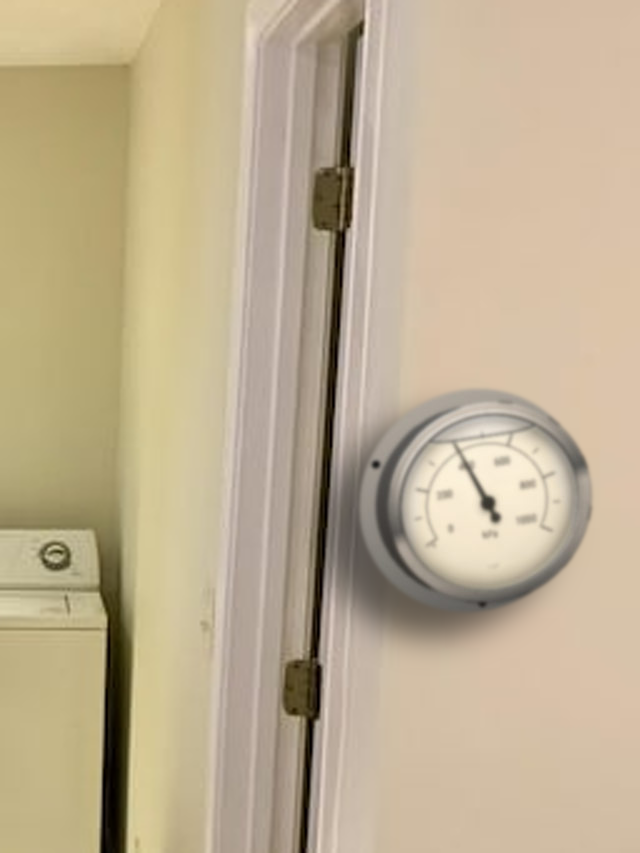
**400** kPa
